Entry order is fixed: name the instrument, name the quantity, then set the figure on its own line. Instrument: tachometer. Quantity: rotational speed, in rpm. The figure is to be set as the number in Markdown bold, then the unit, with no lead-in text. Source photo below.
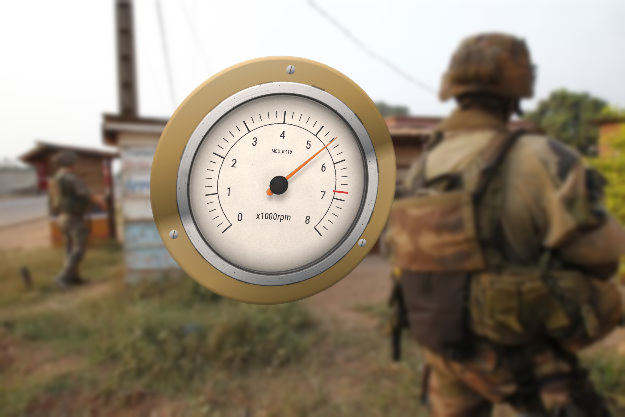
**5400** rpm
